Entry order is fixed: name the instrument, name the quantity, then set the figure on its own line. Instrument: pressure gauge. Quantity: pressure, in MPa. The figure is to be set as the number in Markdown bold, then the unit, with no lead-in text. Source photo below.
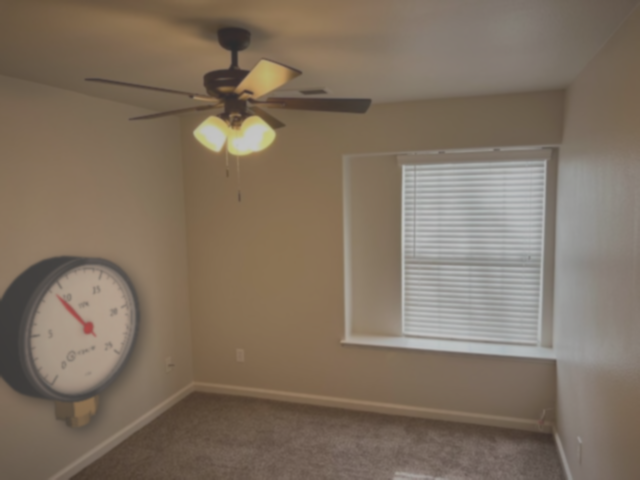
**9** MPa
